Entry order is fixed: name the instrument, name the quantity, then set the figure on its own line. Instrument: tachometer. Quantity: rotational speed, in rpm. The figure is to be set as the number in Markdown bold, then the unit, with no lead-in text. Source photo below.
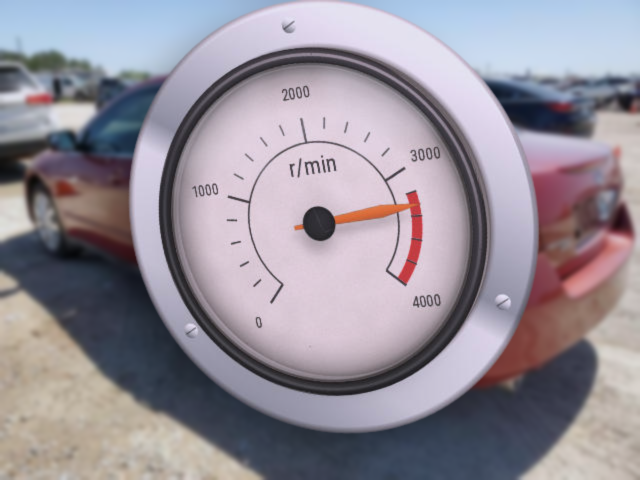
**3300** rpm
